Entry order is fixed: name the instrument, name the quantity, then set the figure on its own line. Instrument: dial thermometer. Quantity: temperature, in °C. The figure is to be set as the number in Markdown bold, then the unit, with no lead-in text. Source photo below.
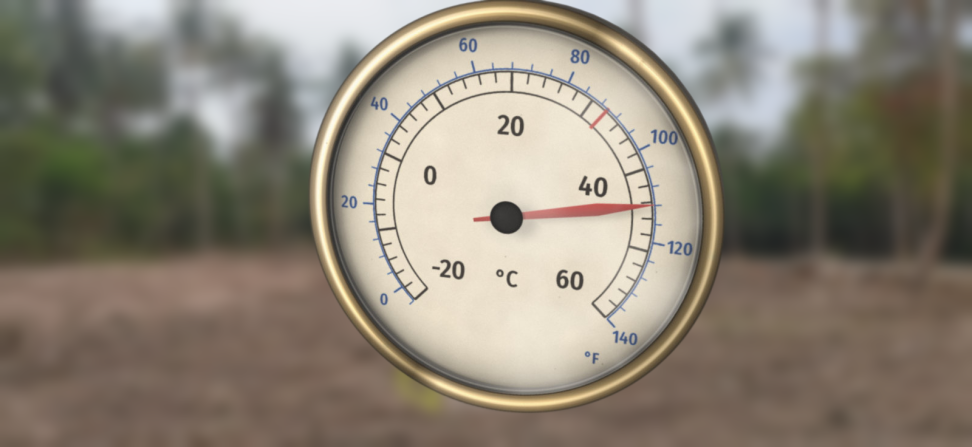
**44** °C
